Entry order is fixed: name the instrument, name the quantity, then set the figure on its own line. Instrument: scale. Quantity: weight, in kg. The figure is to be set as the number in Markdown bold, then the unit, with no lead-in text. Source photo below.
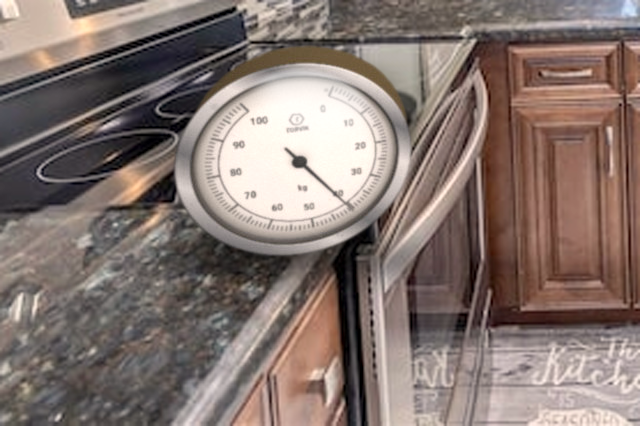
**40** kg
